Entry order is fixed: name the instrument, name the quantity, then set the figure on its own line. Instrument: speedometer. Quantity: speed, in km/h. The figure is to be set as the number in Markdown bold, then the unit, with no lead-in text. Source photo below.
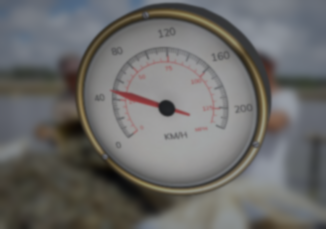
**50** km/h
